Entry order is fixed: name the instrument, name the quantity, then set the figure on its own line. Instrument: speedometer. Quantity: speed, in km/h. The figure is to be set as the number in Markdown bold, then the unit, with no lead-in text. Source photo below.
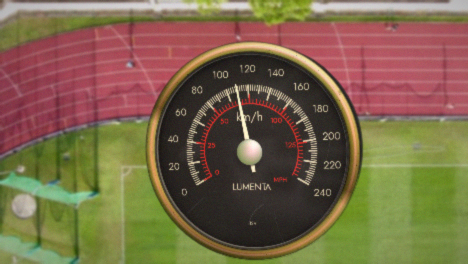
**110** km/h
